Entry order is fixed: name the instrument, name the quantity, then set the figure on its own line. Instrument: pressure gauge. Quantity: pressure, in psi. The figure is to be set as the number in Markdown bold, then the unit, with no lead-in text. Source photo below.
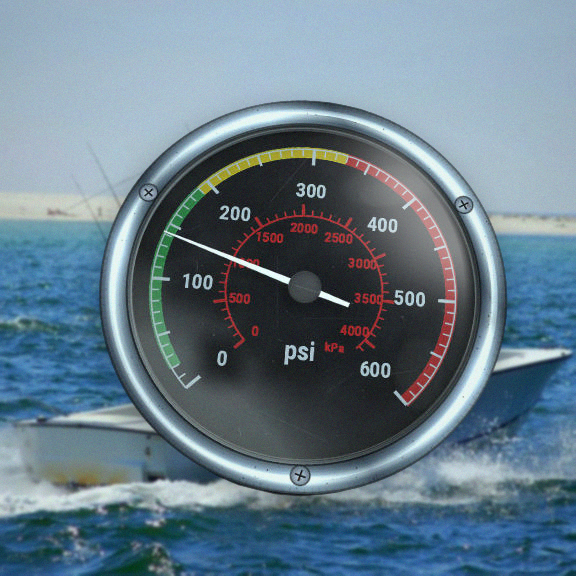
**140** psi
